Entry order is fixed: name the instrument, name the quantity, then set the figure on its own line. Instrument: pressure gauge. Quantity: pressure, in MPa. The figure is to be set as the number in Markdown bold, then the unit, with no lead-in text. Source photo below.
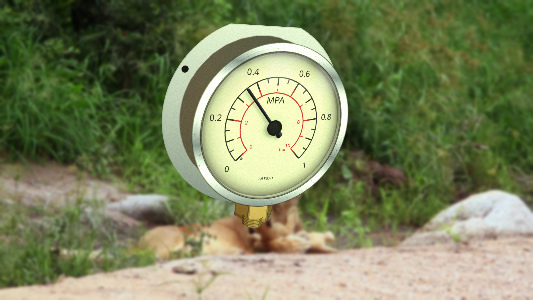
**0.35** MPa
